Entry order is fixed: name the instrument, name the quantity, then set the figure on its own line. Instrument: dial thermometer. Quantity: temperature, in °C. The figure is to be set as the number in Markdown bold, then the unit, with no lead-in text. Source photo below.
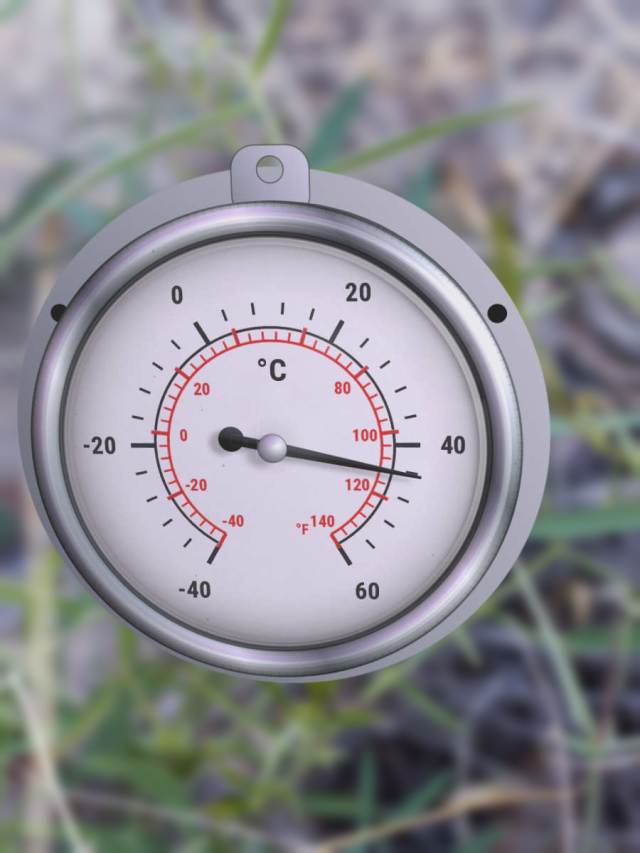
**44** °C
